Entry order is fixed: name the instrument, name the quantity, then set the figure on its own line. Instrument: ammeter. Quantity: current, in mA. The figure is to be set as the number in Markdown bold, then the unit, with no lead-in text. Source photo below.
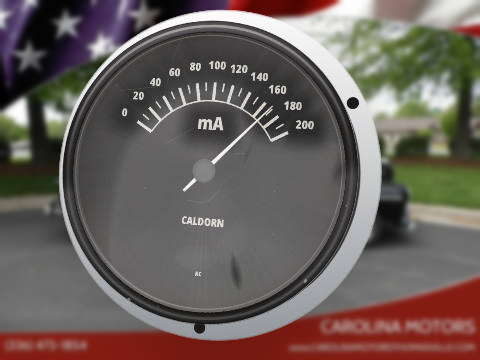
**170** mA
